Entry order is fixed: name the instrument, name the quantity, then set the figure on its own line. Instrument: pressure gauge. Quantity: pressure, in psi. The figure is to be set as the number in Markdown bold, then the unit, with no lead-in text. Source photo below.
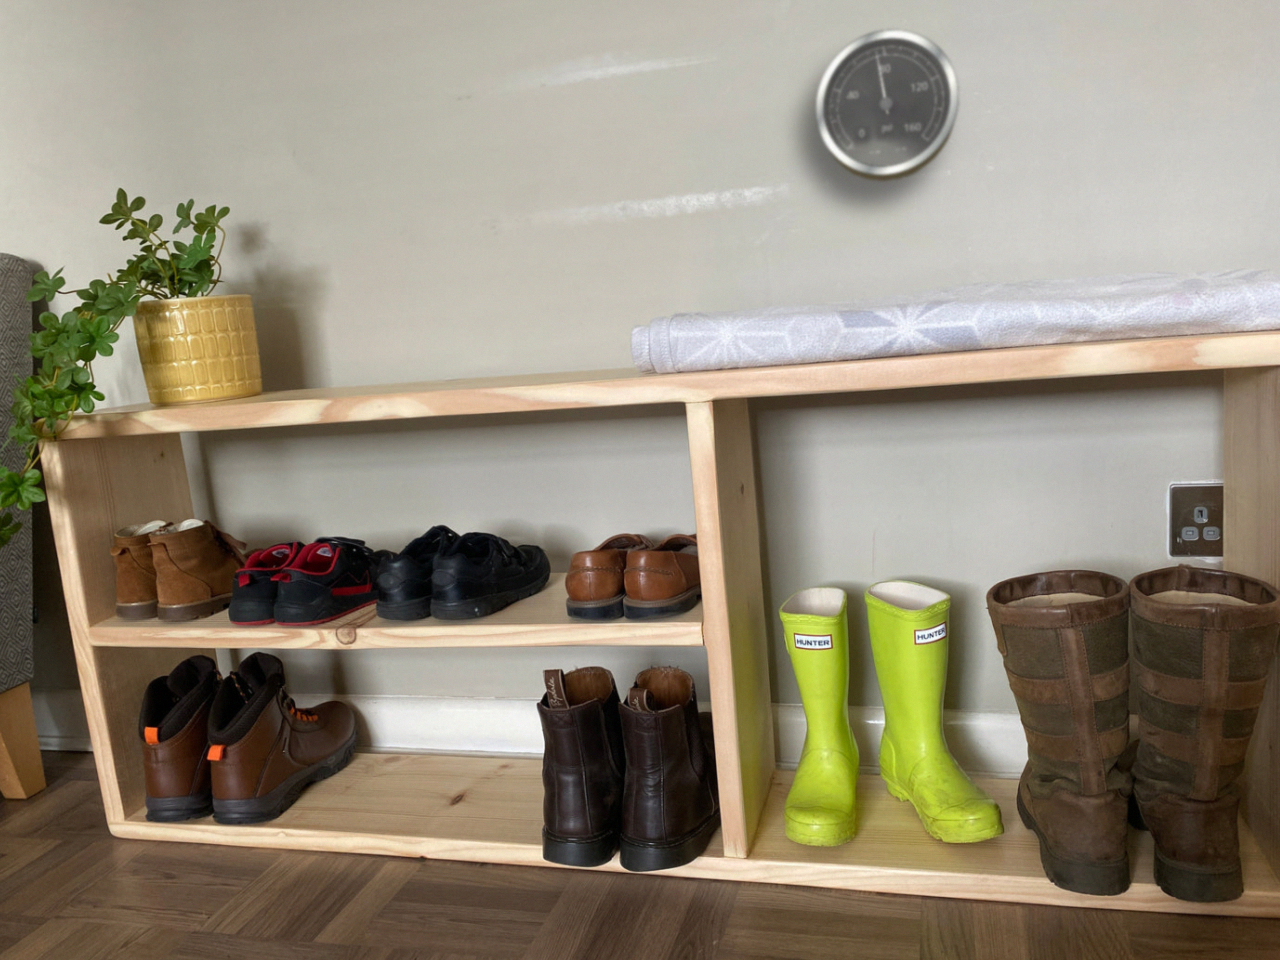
**75** psi
